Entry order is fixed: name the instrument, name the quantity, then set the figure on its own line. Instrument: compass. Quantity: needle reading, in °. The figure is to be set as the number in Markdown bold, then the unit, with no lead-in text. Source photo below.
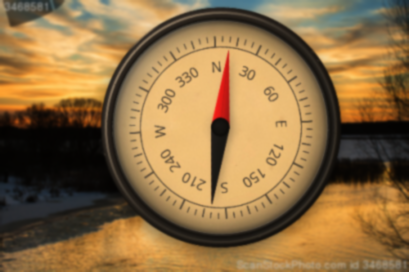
**10** °
